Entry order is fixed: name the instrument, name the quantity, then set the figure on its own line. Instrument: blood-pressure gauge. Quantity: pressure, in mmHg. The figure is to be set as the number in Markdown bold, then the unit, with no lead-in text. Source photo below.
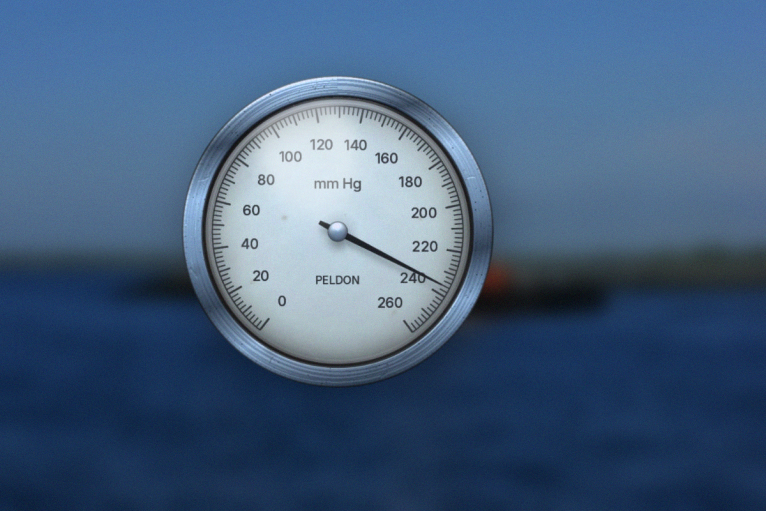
**236** mmHg
